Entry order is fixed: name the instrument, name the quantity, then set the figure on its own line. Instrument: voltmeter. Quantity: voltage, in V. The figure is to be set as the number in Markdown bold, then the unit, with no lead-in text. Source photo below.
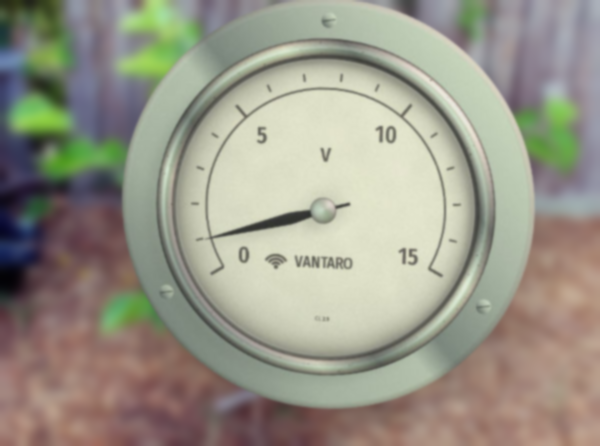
**1** V
